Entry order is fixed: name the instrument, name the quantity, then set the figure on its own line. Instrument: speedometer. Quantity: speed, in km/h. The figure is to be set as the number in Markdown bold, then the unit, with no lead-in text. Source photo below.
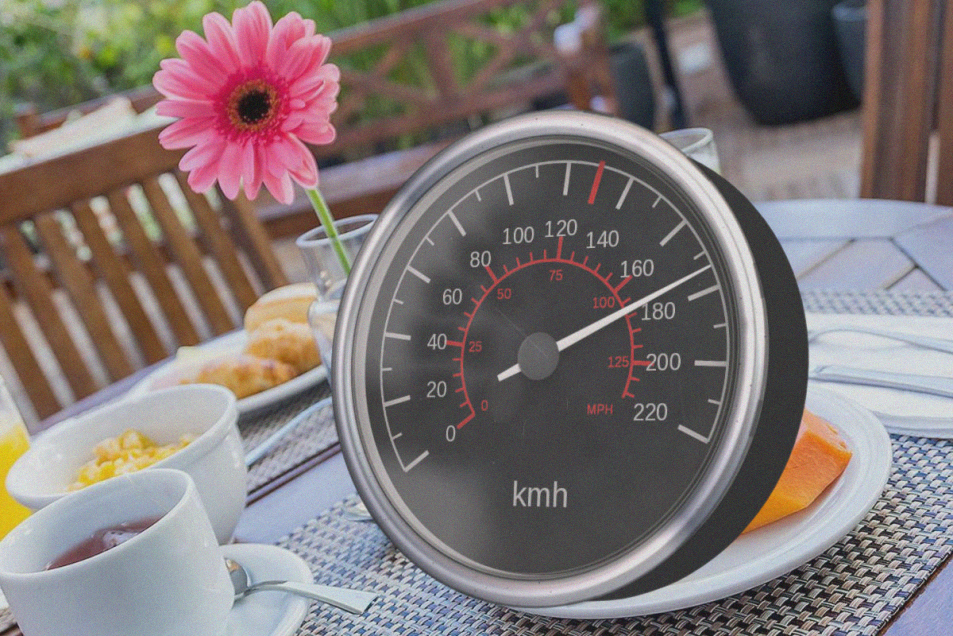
**175** km/h
